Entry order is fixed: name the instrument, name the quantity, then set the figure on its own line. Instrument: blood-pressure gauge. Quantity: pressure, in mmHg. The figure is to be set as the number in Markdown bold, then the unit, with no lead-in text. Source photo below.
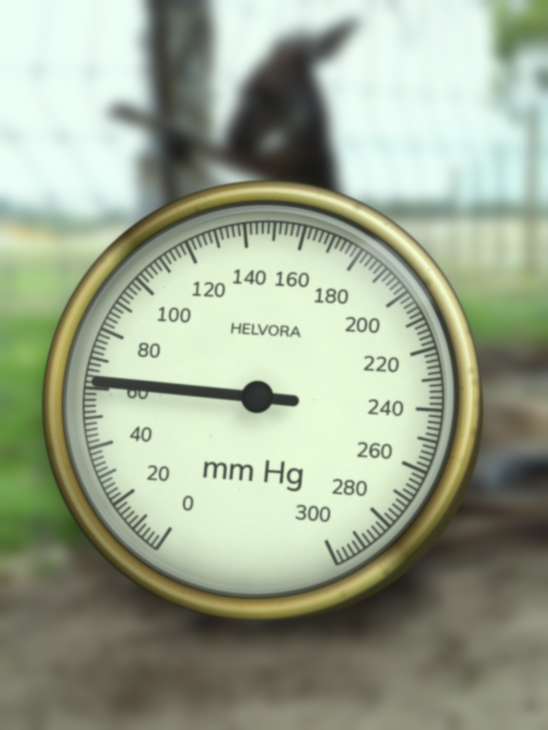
**62** mmHg
